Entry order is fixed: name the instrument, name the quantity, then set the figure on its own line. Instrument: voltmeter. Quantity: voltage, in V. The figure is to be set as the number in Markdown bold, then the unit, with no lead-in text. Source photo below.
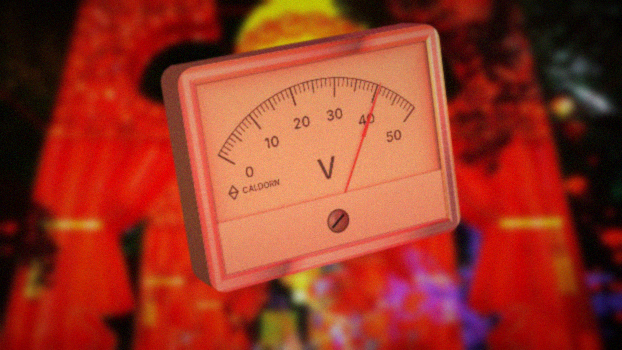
**40** V
